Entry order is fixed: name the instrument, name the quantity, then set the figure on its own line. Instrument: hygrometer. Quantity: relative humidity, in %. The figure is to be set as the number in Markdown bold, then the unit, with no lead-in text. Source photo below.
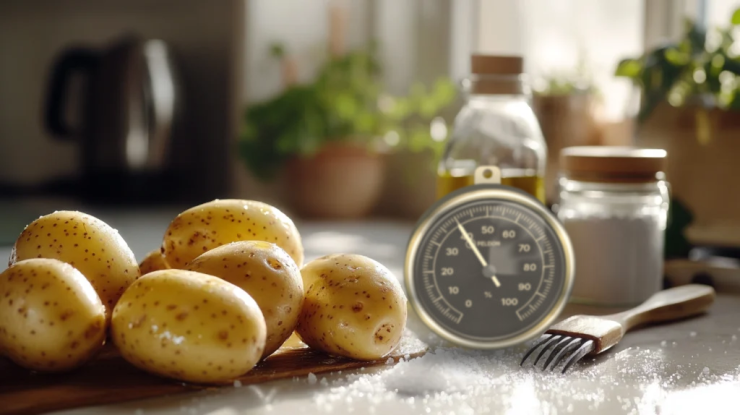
**40** %
